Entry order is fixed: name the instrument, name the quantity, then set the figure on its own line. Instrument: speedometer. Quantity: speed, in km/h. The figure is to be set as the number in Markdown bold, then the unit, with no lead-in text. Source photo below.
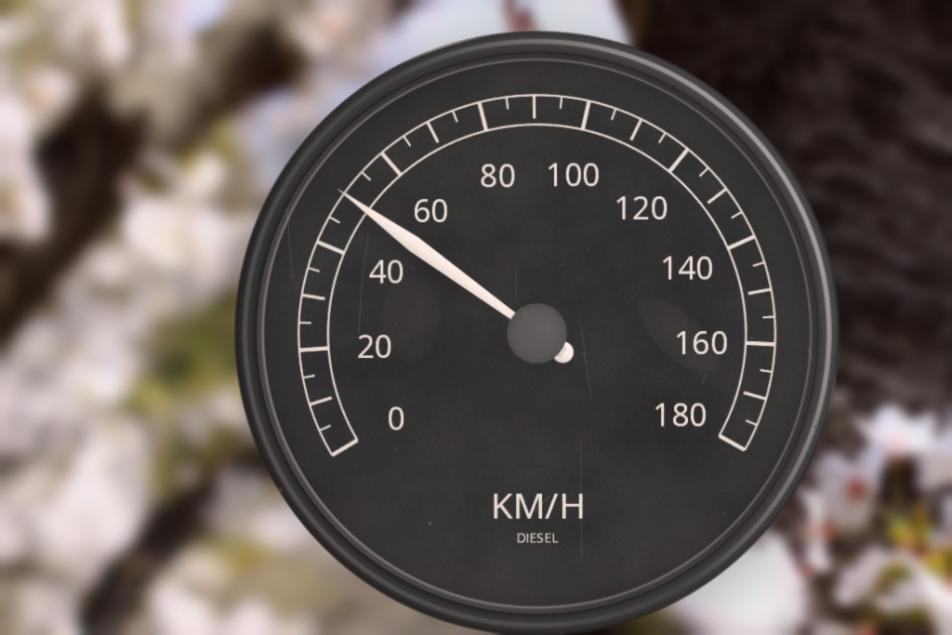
**50** km/h
